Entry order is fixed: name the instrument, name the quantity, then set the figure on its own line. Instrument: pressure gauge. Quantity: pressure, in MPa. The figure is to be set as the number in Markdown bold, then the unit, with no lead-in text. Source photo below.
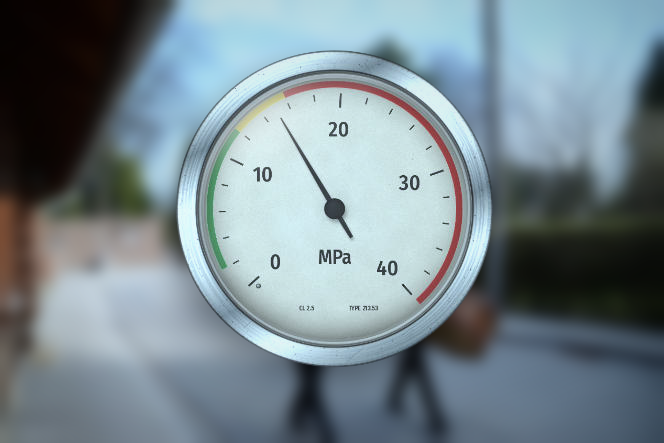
**15** MPa
